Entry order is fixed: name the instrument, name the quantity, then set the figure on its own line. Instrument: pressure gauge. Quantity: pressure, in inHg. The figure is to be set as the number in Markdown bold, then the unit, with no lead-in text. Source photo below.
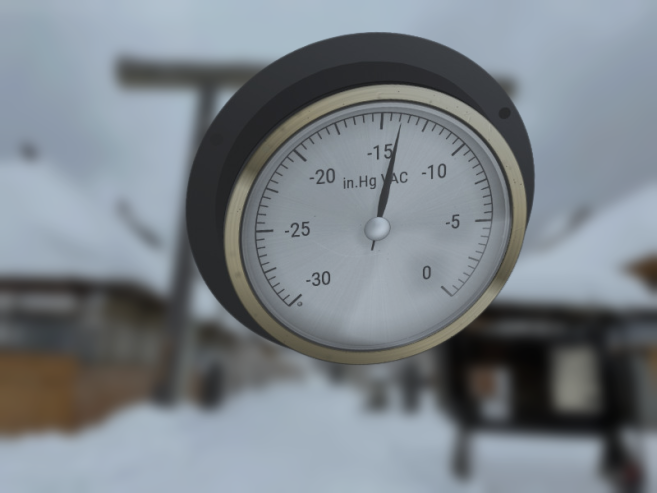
**-14** inHg
